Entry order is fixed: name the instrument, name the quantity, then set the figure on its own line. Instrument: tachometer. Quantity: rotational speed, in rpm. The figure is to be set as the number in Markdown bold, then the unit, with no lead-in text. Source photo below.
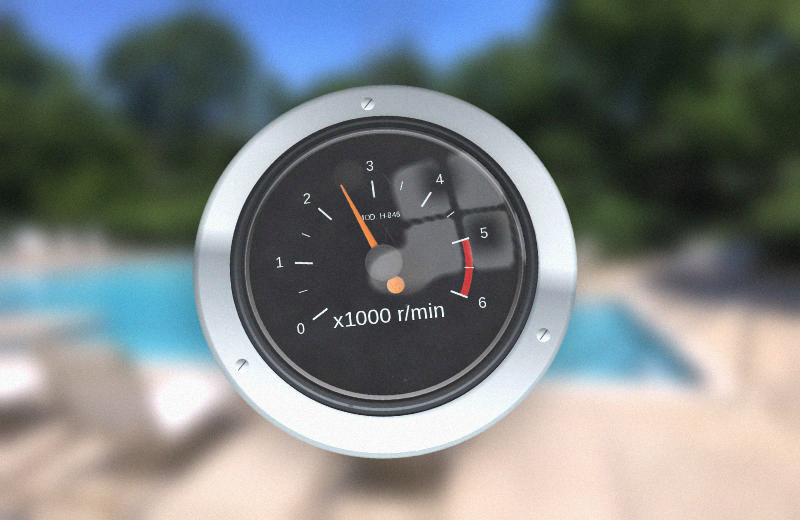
**2500** rpm
